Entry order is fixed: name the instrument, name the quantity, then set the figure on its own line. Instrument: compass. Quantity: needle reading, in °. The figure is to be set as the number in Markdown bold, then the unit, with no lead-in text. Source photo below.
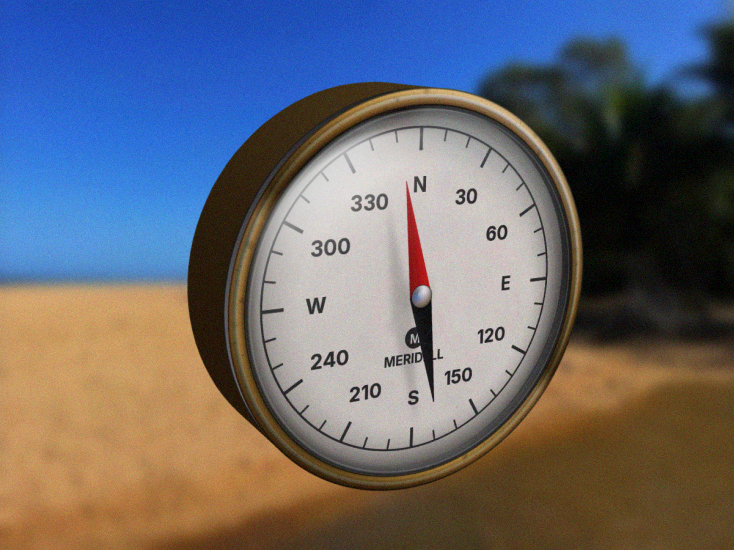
**350** °
